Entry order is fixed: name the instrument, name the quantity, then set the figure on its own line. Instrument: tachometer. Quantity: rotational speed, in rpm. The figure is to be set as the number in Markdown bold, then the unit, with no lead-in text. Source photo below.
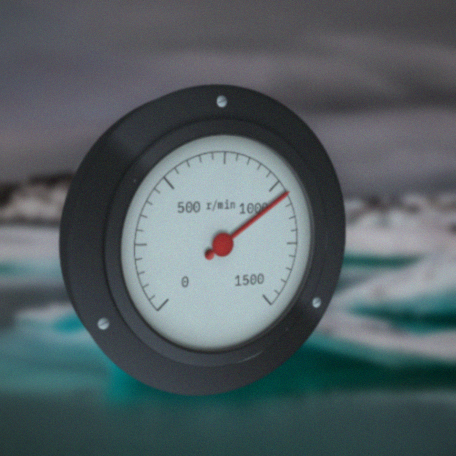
**1050** rpm
